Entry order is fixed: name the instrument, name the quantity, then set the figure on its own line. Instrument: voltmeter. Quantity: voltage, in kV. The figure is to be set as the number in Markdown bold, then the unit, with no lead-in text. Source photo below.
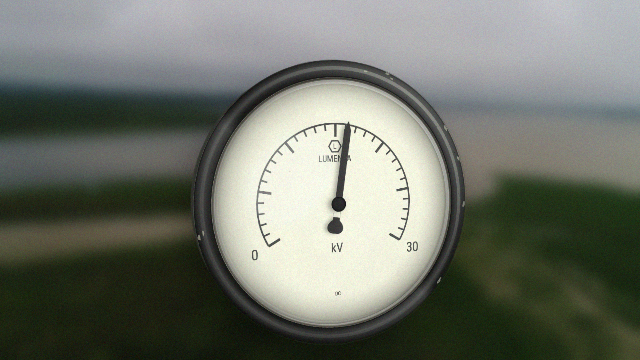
**16** kV
